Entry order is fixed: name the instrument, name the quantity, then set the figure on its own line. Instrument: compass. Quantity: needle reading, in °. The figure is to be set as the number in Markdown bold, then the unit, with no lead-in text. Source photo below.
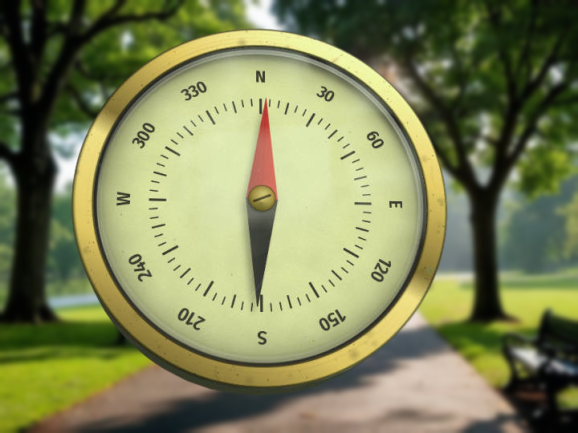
**2.5** °
